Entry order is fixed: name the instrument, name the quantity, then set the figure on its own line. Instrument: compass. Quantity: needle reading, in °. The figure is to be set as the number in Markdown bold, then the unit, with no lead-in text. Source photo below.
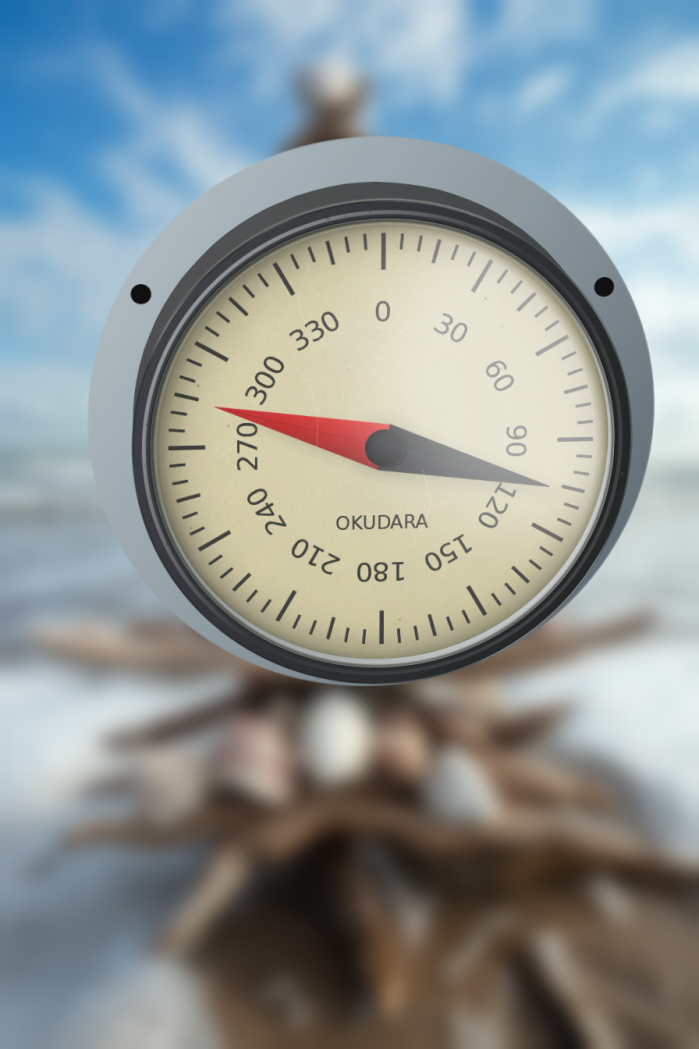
**285** °
